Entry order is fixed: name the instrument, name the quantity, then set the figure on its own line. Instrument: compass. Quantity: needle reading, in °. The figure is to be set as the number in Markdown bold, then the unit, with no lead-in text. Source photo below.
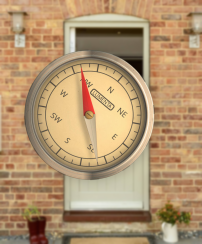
**310** °
